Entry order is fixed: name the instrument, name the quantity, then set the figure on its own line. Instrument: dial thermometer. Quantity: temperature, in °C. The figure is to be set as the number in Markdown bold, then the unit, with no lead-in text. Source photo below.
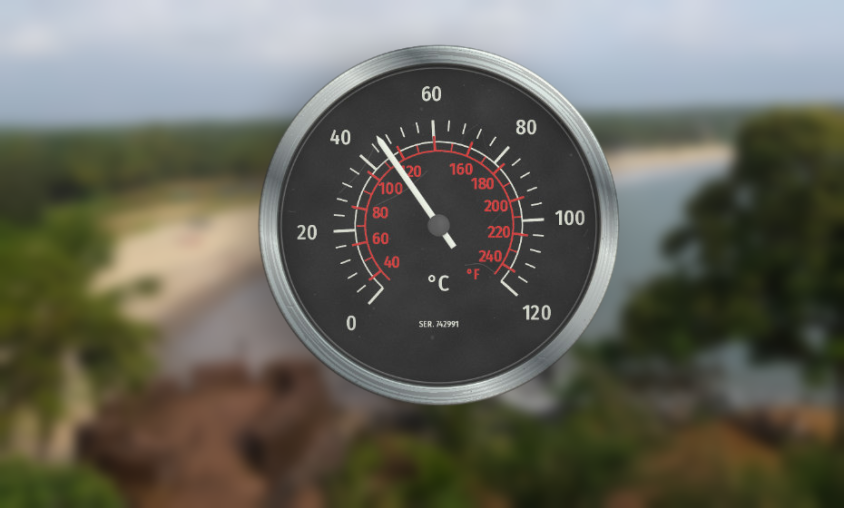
**46** °C
